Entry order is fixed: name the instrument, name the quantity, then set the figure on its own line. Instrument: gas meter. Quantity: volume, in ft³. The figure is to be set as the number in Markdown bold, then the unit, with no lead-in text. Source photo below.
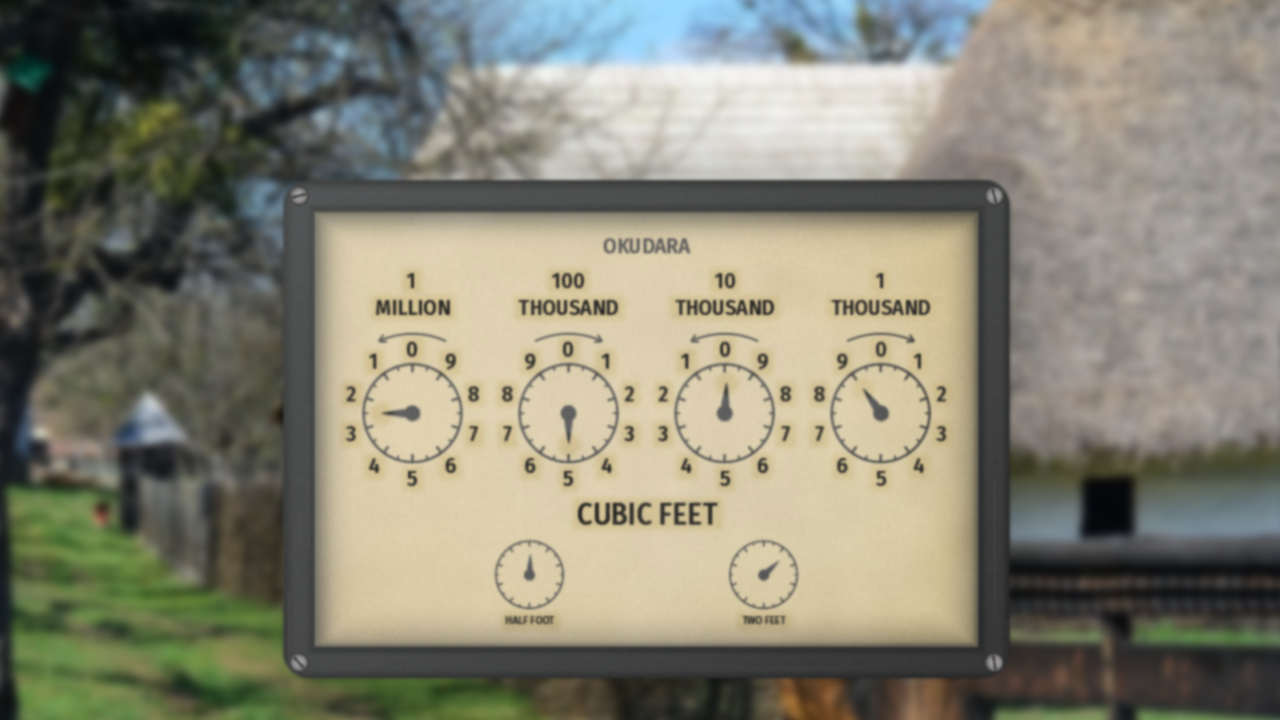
**249900** ft³
